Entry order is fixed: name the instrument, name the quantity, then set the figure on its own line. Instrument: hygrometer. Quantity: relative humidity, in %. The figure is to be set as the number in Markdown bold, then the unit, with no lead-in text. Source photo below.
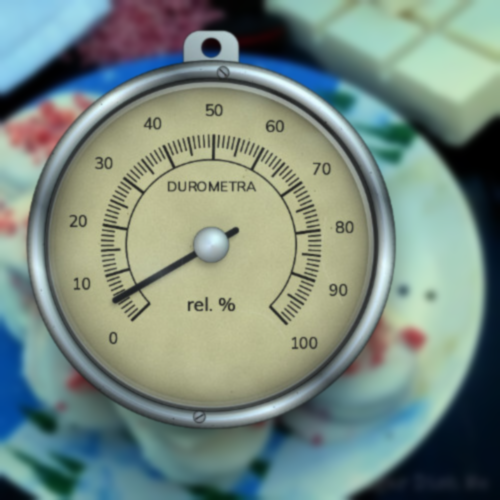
**5** %
